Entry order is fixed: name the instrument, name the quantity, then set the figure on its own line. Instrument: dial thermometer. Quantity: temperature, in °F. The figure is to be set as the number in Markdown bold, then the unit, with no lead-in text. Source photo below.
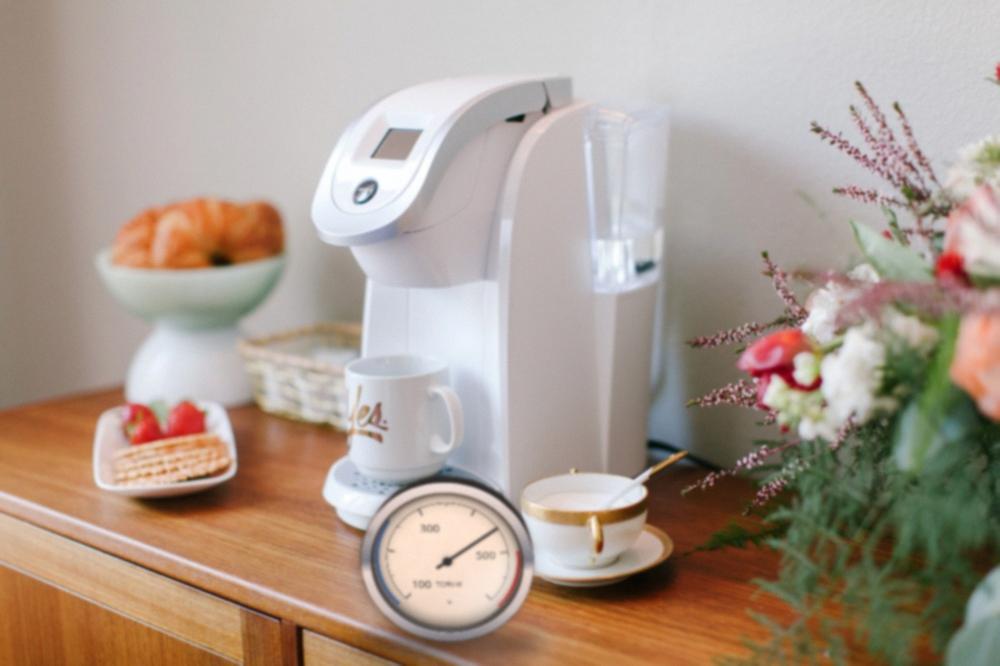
**450** °F
